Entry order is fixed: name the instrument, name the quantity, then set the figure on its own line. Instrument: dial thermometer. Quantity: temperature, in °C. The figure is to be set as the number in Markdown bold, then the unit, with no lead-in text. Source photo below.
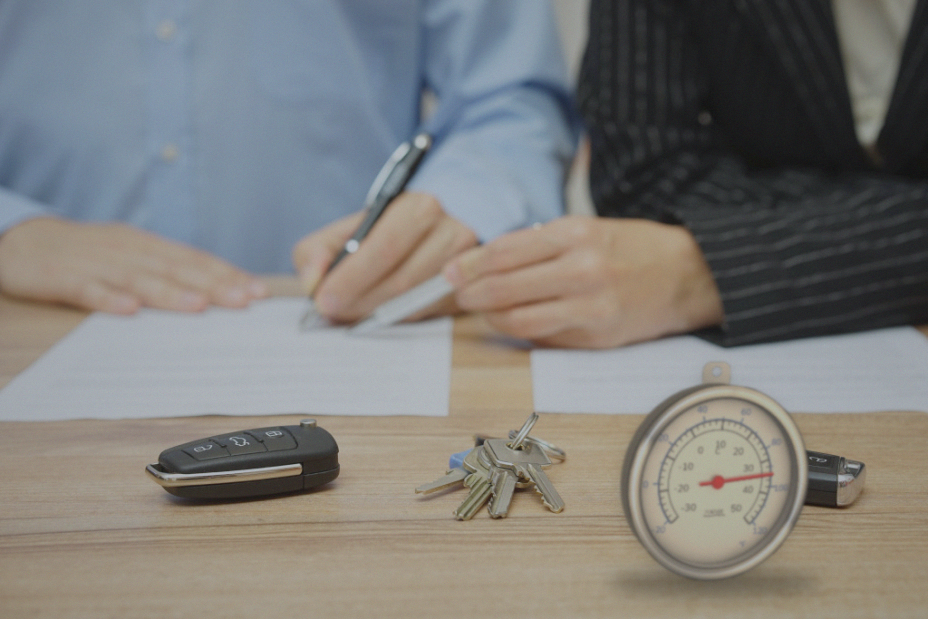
**34** °C
